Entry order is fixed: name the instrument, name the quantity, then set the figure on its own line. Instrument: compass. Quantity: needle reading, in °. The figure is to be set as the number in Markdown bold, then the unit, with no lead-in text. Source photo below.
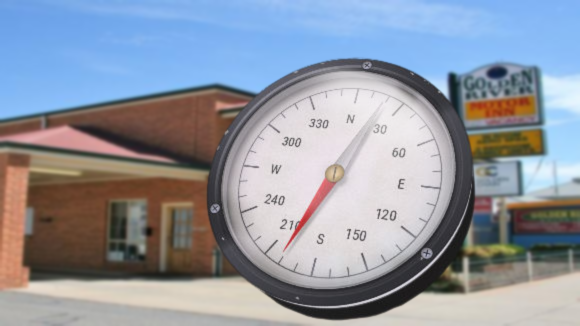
**200** °
